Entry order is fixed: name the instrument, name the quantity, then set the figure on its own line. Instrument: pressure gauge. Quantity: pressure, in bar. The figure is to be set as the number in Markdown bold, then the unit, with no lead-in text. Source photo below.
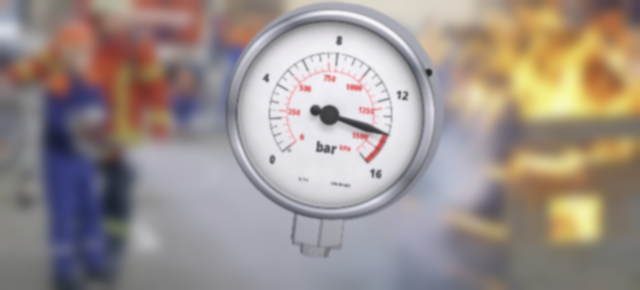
**14** bar
